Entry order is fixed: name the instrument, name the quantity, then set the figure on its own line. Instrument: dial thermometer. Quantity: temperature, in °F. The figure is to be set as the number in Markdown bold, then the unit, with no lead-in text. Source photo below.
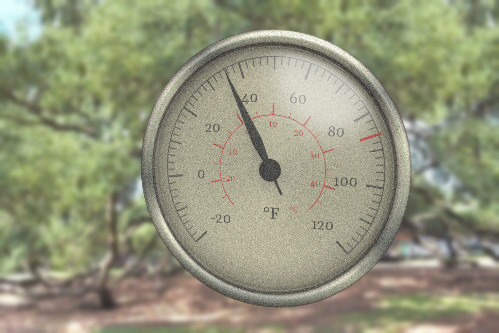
**36** °F
